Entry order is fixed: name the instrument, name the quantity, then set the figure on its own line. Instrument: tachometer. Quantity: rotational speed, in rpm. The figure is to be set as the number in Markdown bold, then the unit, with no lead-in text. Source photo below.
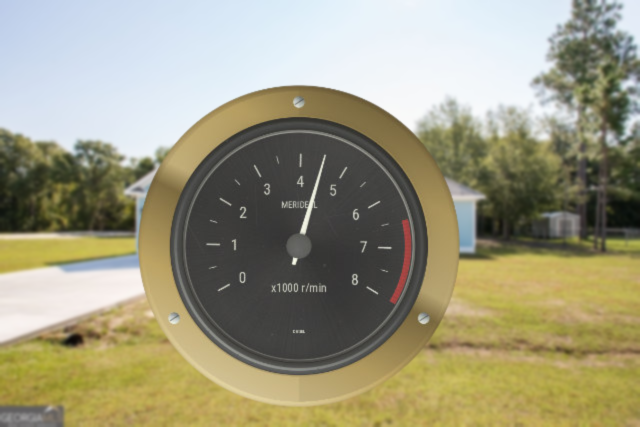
**4500** rpm
